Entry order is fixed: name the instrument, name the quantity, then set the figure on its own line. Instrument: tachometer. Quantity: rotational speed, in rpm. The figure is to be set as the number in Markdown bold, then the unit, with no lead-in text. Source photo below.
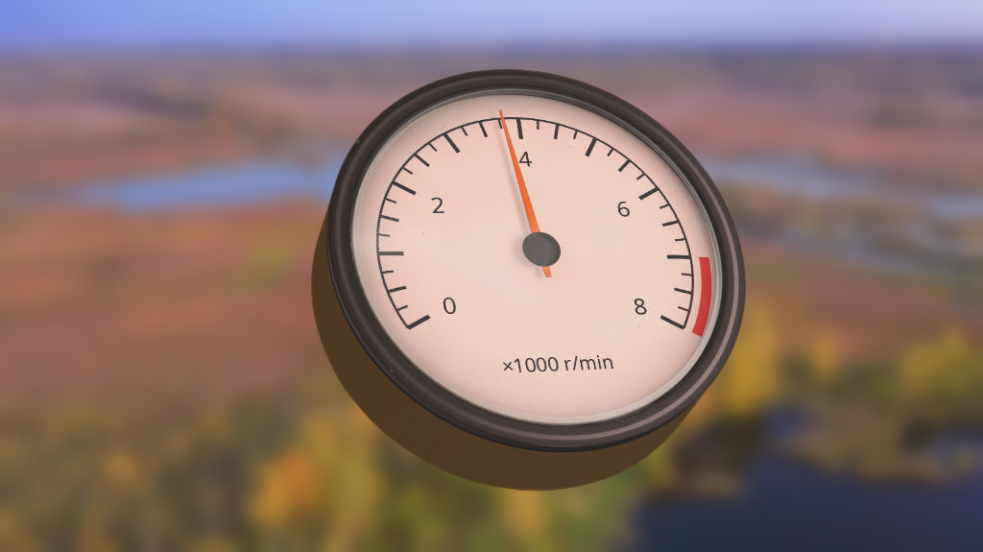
**3750** rpm
